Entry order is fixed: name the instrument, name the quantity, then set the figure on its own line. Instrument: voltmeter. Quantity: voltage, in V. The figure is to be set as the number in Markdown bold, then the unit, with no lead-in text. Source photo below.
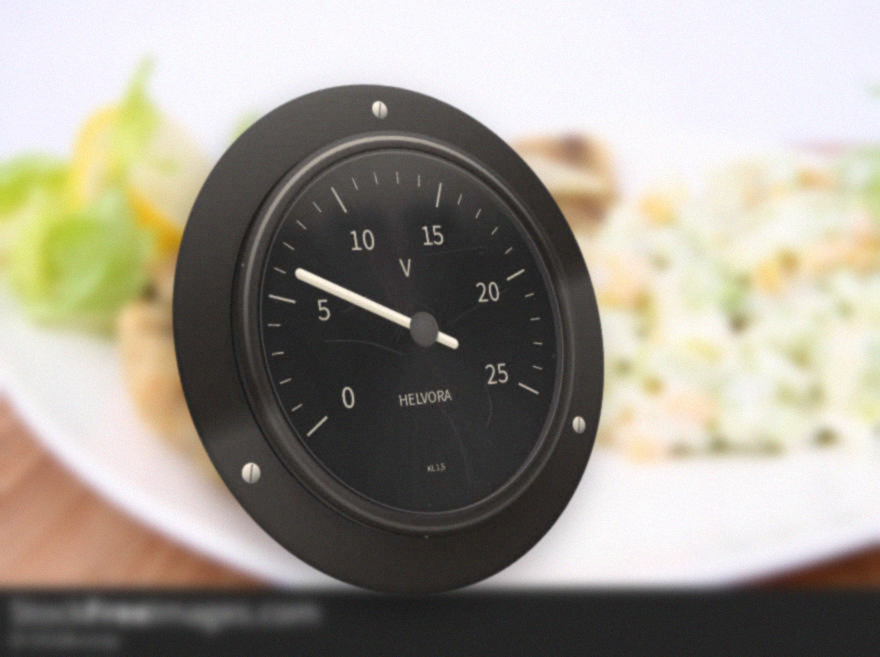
**6** V
